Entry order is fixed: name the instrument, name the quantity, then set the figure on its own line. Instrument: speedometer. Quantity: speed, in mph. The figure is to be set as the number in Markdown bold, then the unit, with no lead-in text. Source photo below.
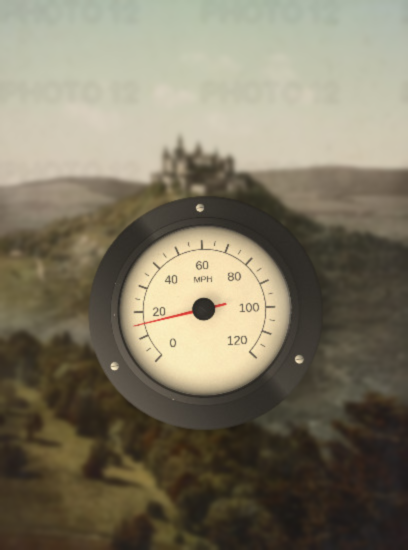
**15** mph
